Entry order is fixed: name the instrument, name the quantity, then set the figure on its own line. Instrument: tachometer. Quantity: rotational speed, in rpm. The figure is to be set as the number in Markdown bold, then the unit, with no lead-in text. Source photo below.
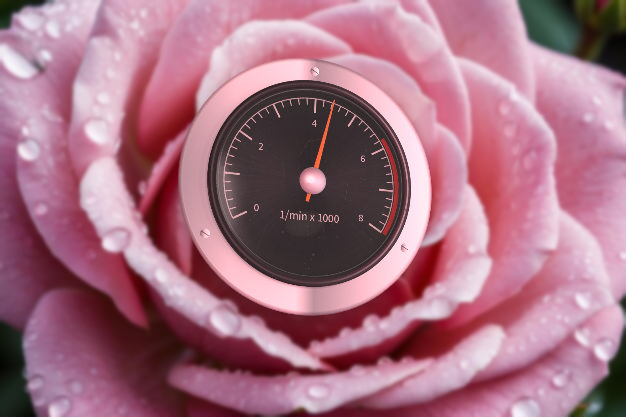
**4400** rpm
